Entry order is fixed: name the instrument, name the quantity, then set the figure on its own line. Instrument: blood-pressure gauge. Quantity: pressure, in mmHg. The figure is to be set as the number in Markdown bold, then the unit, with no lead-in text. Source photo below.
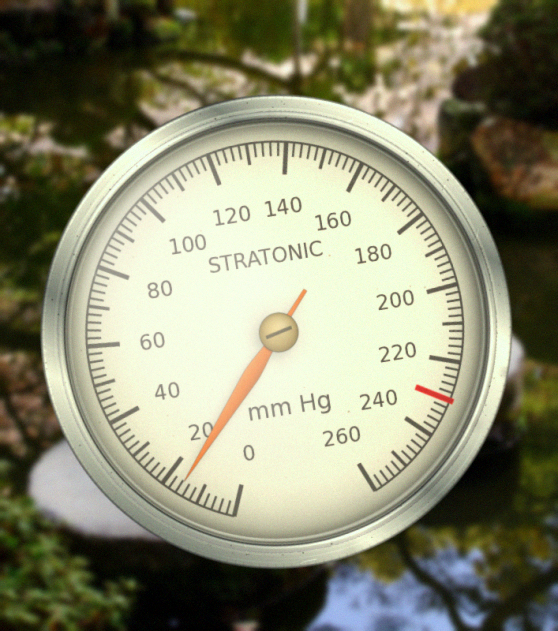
**16** mmHg
